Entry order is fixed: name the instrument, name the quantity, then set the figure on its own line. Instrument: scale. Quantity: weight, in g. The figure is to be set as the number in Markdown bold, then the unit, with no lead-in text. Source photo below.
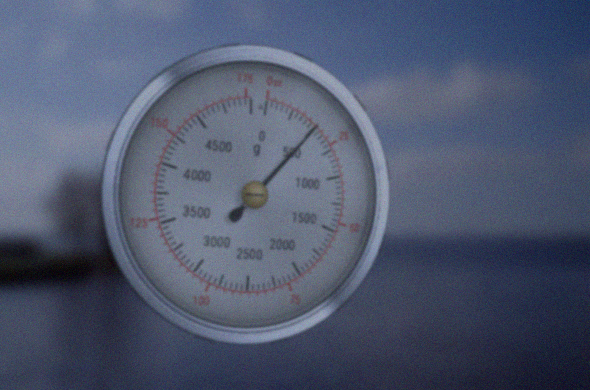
**500** g
